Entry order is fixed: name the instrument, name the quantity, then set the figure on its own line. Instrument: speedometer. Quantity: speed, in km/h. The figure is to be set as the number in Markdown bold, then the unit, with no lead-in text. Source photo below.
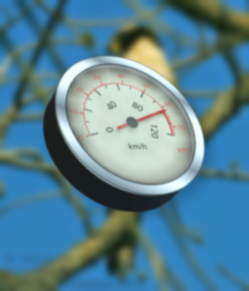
**100** km/h
